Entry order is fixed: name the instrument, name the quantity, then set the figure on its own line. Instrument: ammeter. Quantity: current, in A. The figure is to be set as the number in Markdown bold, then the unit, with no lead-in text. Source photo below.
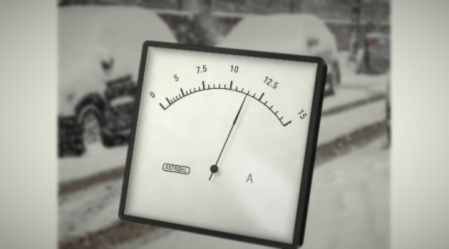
**11.5** A
